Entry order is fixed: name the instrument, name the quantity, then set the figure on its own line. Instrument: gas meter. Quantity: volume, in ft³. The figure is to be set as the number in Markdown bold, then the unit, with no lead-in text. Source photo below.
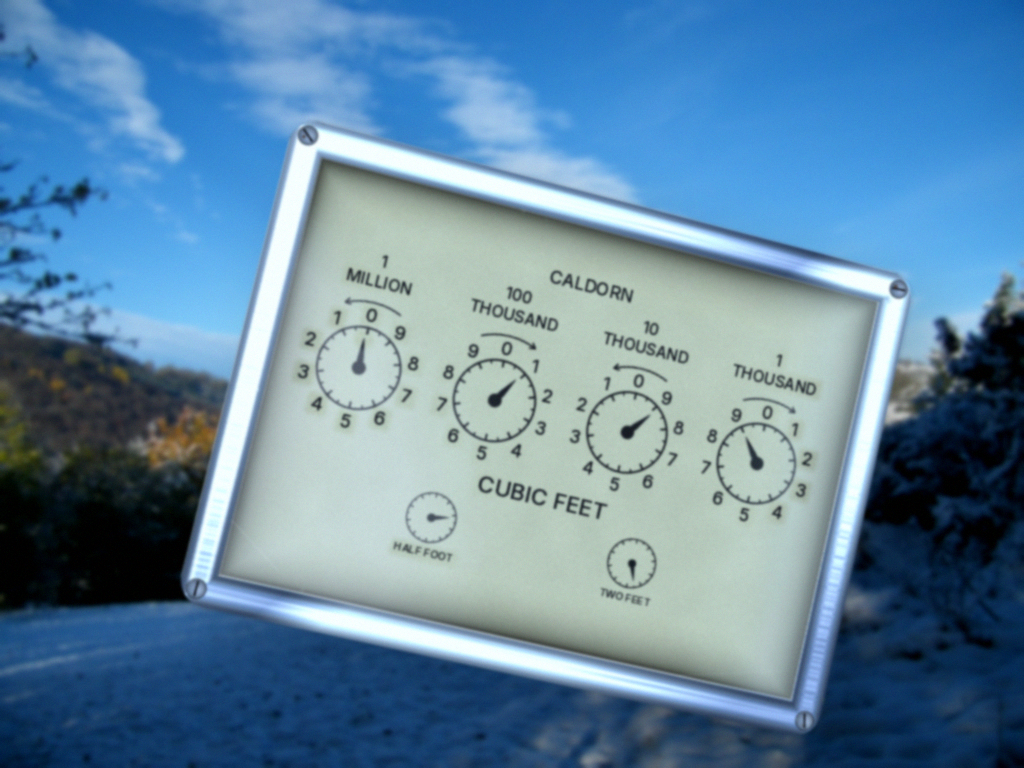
**8900** ft³
